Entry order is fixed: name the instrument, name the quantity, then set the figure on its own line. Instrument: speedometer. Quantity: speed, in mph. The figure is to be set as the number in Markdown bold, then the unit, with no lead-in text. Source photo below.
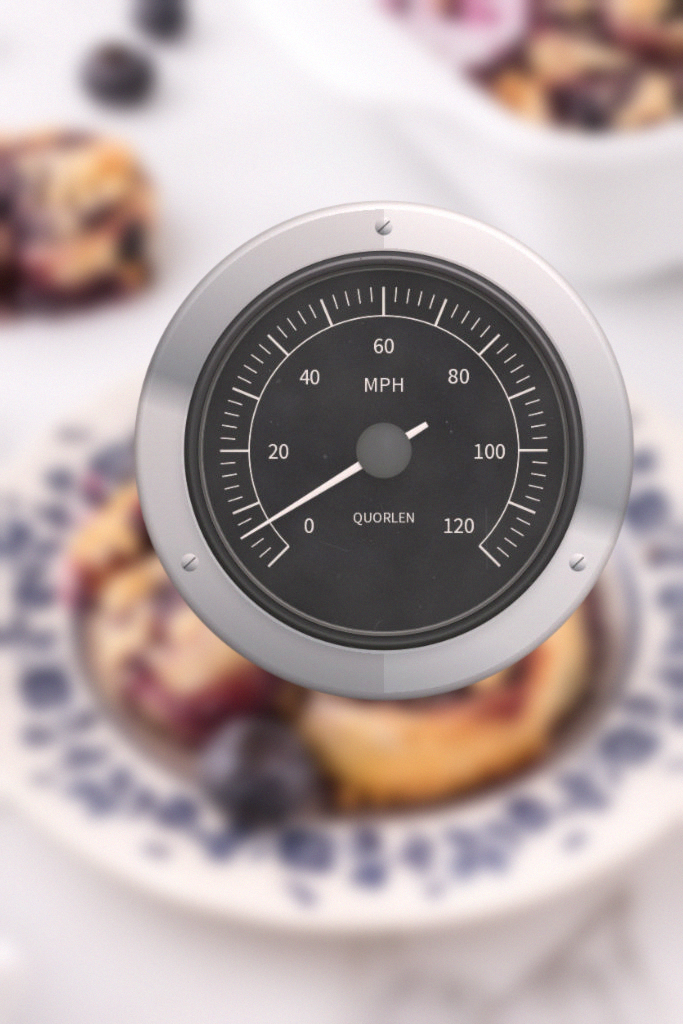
**6** mph
